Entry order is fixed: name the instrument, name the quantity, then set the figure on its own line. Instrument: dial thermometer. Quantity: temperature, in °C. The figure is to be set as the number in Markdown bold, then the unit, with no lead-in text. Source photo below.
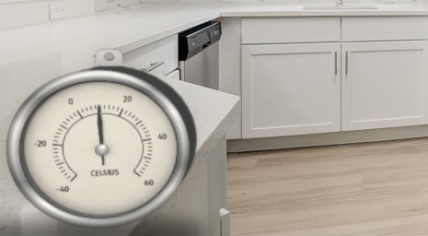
**10** °C
